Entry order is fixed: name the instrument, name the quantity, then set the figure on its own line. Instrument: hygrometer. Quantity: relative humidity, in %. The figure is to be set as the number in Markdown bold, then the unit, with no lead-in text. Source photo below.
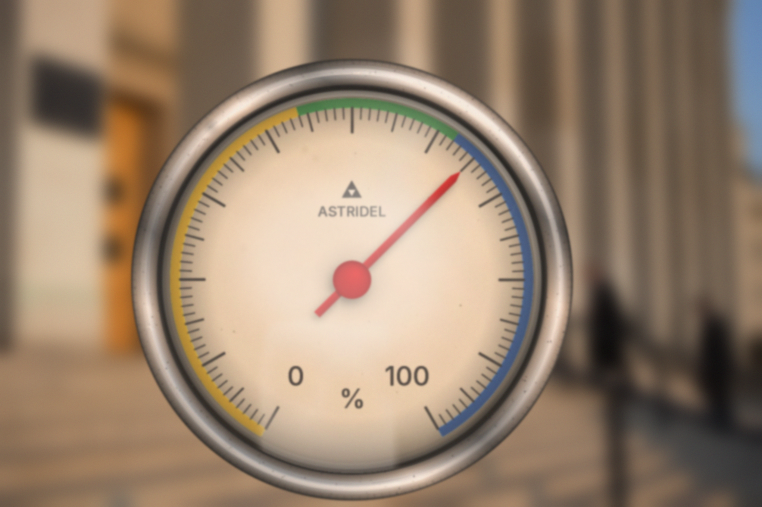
**65** %
